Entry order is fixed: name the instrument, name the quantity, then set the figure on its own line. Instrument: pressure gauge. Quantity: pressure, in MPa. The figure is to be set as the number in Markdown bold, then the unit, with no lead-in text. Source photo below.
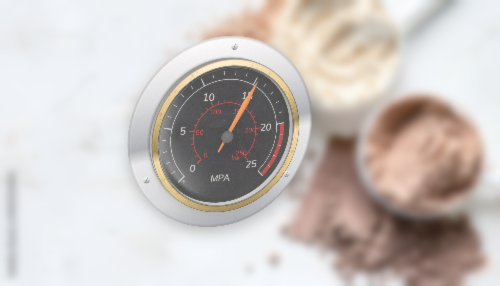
**15** MPa
